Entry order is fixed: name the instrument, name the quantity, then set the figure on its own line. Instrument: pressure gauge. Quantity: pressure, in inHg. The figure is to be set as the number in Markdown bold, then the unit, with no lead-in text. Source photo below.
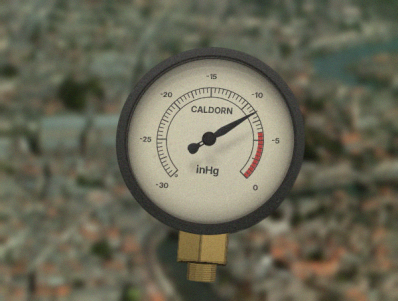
**-8.5** inHg
